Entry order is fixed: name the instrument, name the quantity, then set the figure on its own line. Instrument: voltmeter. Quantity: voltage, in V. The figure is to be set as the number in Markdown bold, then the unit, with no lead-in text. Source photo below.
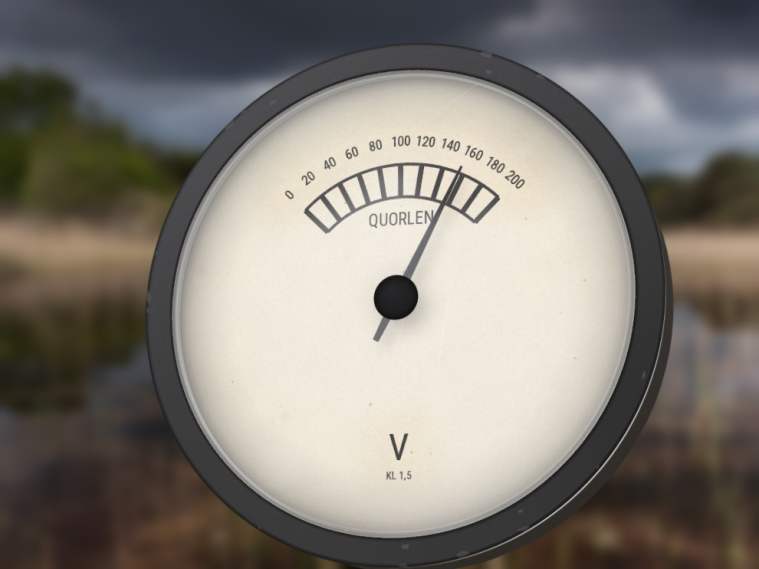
**160** V
